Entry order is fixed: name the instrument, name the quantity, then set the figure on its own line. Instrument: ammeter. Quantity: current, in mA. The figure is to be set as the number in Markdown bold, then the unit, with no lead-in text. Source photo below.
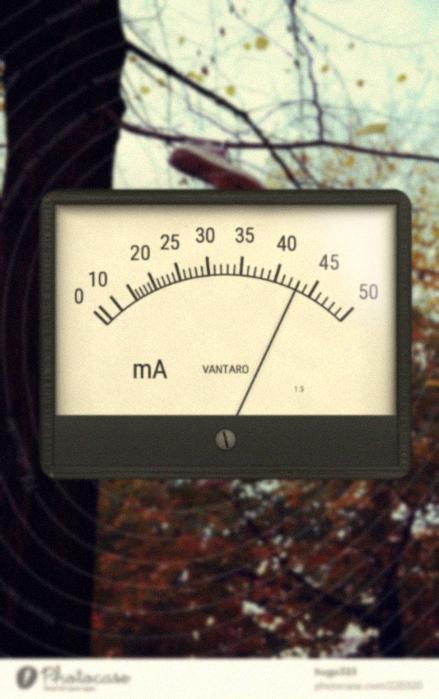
**43** mA
